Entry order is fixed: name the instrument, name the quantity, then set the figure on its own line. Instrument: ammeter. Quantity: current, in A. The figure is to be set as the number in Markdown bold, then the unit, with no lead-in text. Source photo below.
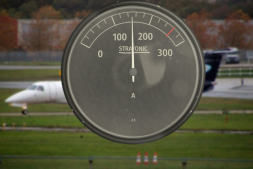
**150** A
